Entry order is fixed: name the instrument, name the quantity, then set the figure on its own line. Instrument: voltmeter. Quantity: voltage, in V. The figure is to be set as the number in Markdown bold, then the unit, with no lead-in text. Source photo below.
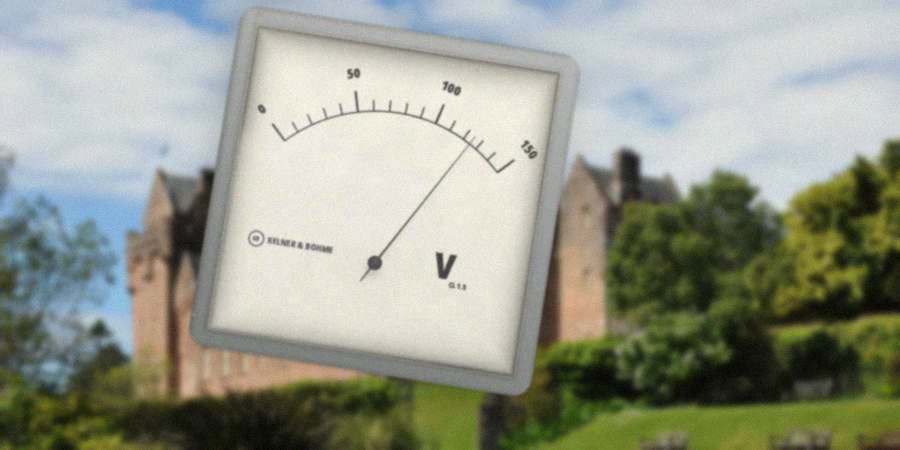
**125** V
